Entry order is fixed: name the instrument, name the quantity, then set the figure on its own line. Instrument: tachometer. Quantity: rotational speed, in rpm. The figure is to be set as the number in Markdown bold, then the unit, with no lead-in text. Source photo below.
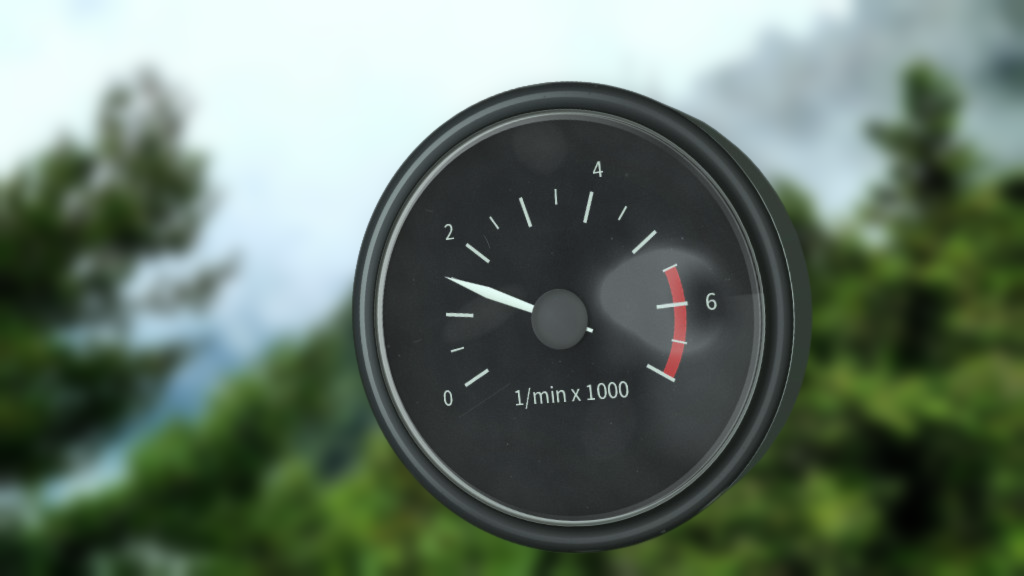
**1500** rpm
